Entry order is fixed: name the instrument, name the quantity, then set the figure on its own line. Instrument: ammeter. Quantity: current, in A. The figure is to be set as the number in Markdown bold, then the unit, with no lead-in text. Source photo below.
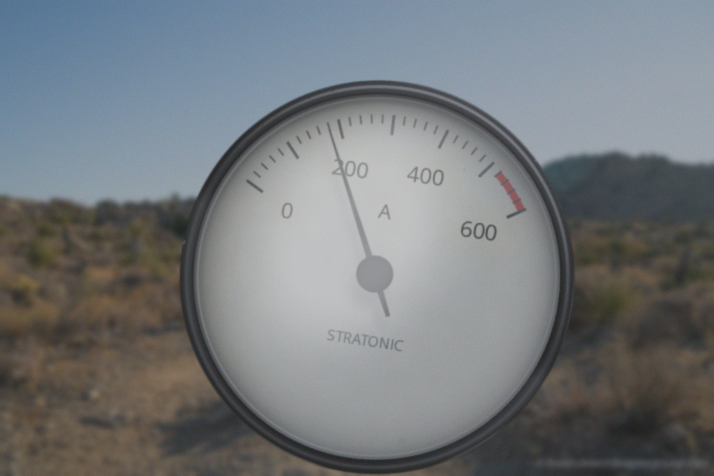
**180** A
